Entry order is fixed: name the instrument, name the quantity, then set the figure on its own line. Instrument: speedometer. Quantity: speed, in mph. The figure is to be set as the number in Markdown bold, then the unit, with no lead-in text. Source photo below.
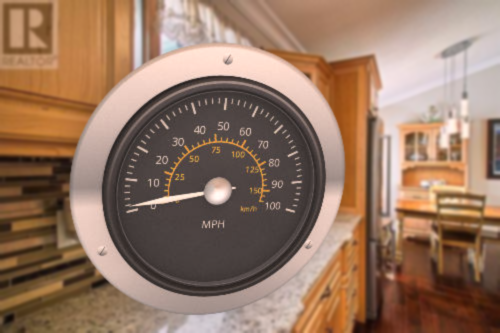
**2** mph
